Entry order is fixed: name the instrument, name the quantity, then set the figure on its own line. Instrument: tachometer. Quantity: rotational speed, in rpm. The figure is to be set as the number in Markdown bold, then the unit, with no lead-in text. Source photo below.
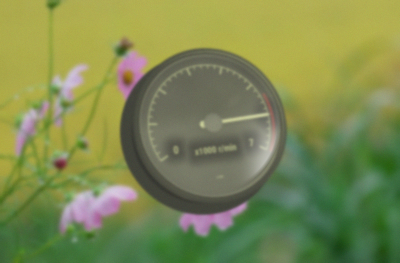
**6000** rpm
